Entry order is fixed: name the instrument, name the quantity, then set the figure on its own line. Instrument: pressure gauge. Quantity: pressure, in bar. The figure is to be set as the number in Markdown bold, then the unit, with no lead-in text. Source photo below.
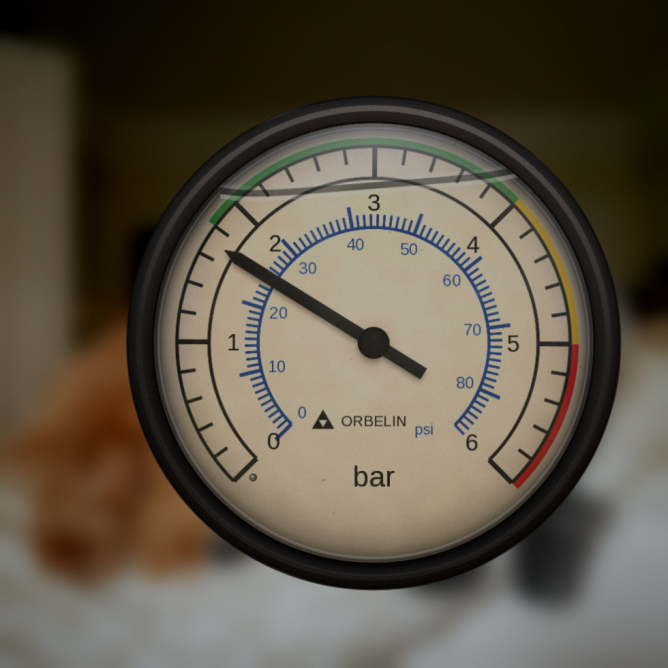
**1.7** bar
